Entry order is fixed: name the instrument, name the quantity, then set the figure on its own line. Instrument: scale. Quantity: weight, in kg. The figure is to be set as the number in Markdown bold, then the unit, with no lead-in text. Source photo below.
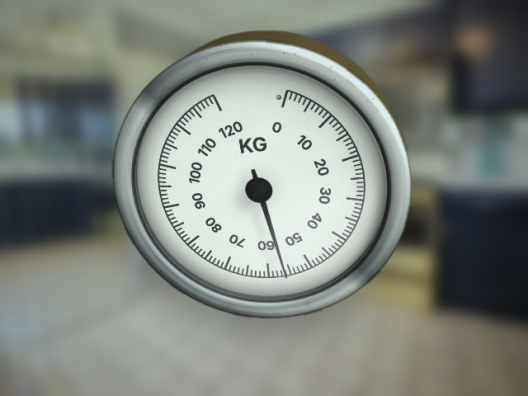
**56** kg
